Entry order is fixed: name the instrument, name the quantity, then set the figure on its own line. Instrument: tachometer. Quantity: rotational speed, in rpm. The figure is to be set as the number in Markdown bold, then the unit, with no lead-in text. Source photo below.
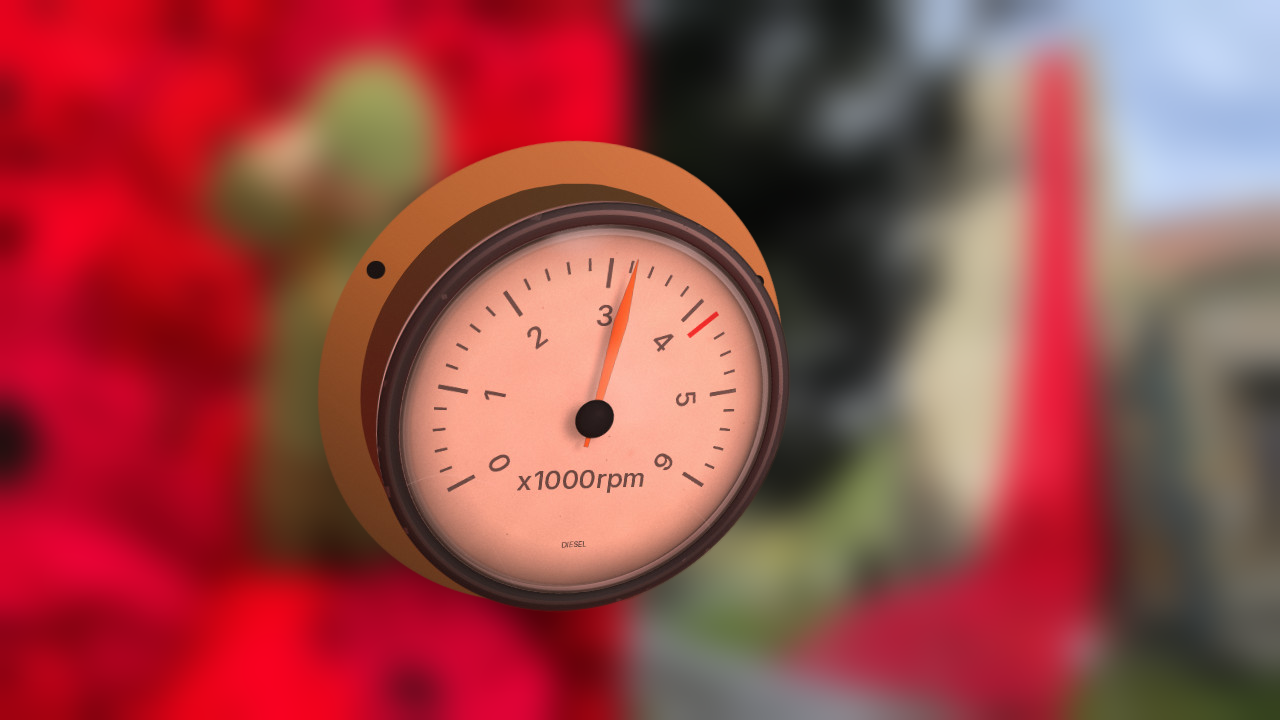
**3200** rpm
